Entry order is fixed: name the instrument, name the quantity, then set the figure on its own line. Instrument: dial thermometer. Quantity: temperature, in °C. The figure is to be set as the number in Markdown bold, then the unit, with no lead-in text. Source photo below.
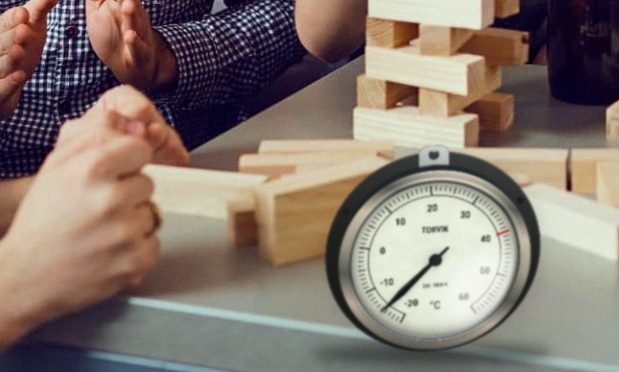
**-15** °C
